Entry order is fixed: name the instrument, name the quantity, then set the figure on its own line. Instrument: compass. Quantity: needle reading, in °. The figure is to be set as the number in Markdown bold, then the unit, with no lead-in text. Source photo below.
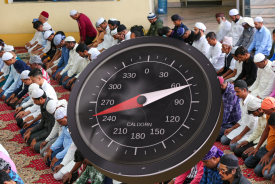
**250** °
